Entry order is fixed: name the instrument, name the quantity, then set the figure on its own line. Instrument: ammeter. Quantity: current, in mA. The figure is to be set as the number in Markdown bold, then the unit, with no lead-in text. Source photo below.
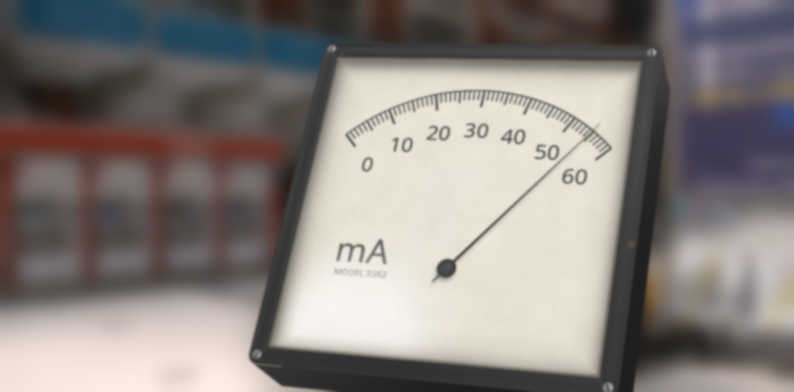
**55** mA
